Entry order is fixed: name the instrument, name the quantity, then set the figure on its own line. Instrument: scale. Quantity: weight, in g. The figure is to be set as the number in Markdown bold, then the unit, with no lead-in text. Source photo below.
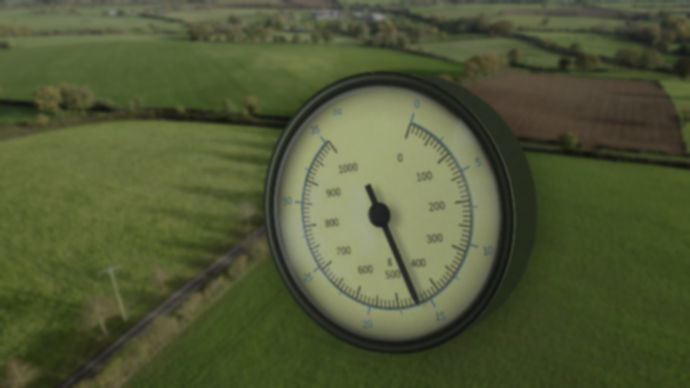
**450** g
